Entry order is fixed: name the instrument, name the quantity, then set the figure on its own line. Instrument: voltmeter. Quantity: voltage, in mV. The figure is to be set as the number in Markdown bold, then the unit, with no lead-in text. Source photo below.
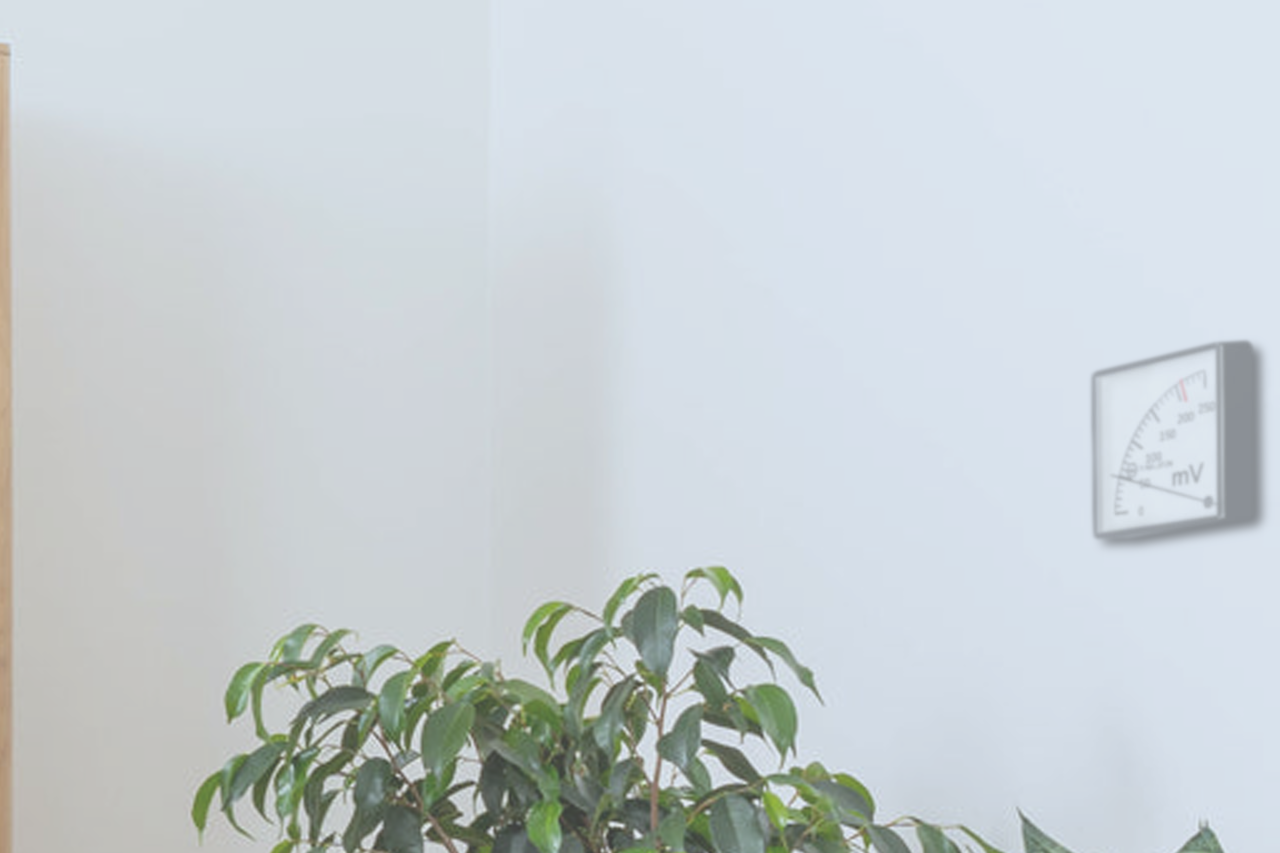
**50** mV
